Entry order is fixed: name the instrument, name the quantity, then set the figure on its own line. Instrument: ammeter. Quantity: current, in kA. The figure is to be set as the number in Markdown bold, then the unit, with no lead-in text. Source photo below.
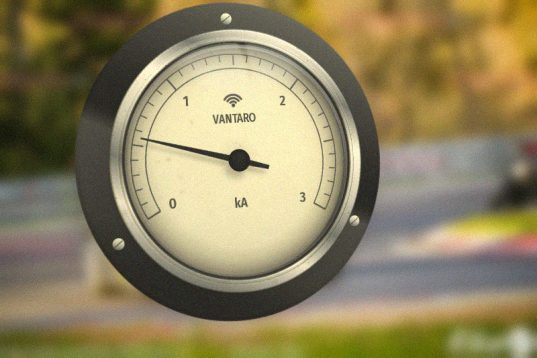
**0.55** kA
